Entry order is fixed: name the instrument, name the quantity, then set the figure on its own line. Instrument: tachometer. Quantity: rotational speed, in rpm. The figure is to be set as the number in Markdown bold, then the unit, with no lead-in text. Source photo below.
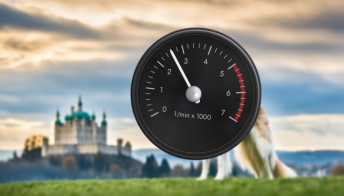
**2600** rpm
